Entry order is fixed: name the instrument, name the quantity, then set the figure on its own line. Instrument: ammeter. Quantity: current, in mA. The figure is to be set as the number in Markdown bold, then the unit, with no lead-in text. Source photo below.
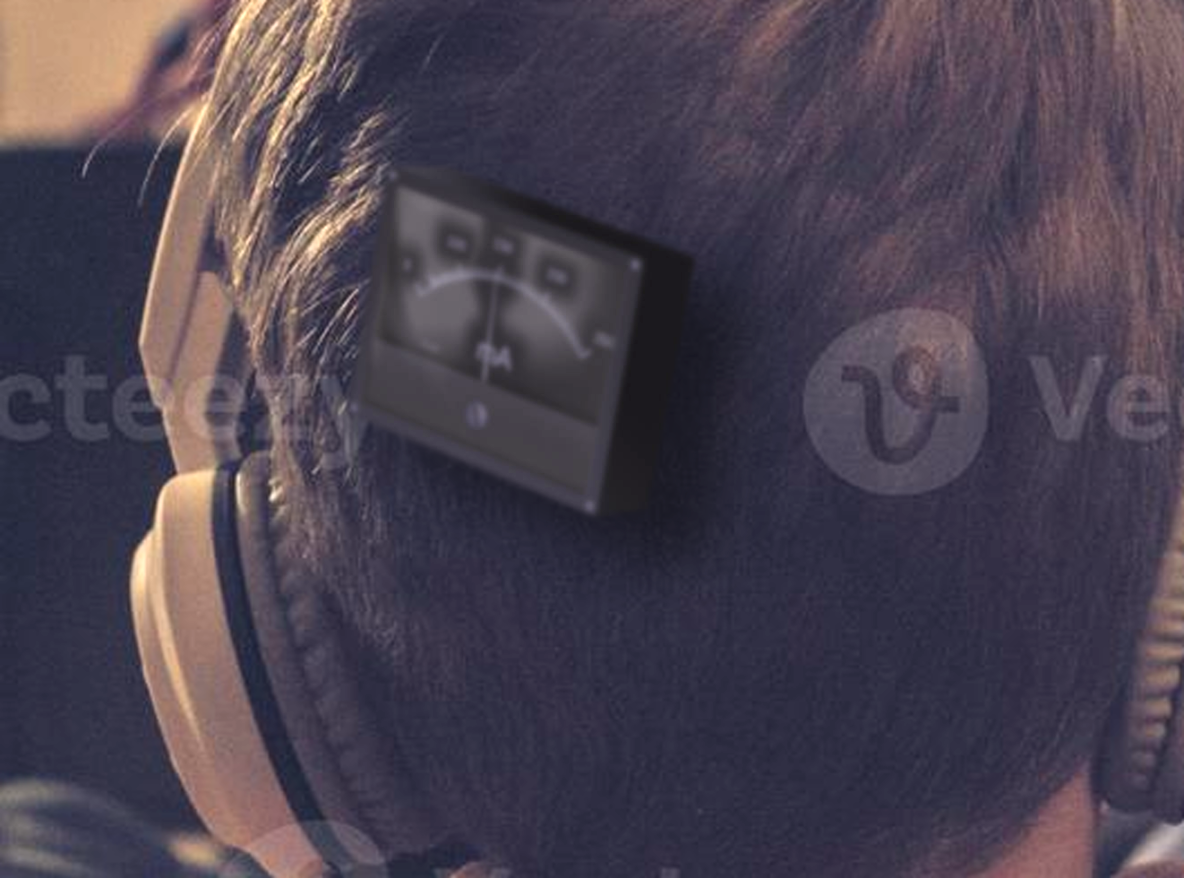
**150** mA
